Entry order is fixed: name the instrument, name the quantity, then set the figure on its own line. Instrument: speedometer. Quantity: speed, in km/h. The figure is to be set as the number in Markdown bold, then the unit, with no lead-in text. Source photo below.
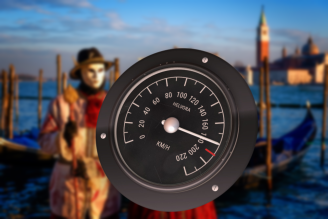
**180** km/h
